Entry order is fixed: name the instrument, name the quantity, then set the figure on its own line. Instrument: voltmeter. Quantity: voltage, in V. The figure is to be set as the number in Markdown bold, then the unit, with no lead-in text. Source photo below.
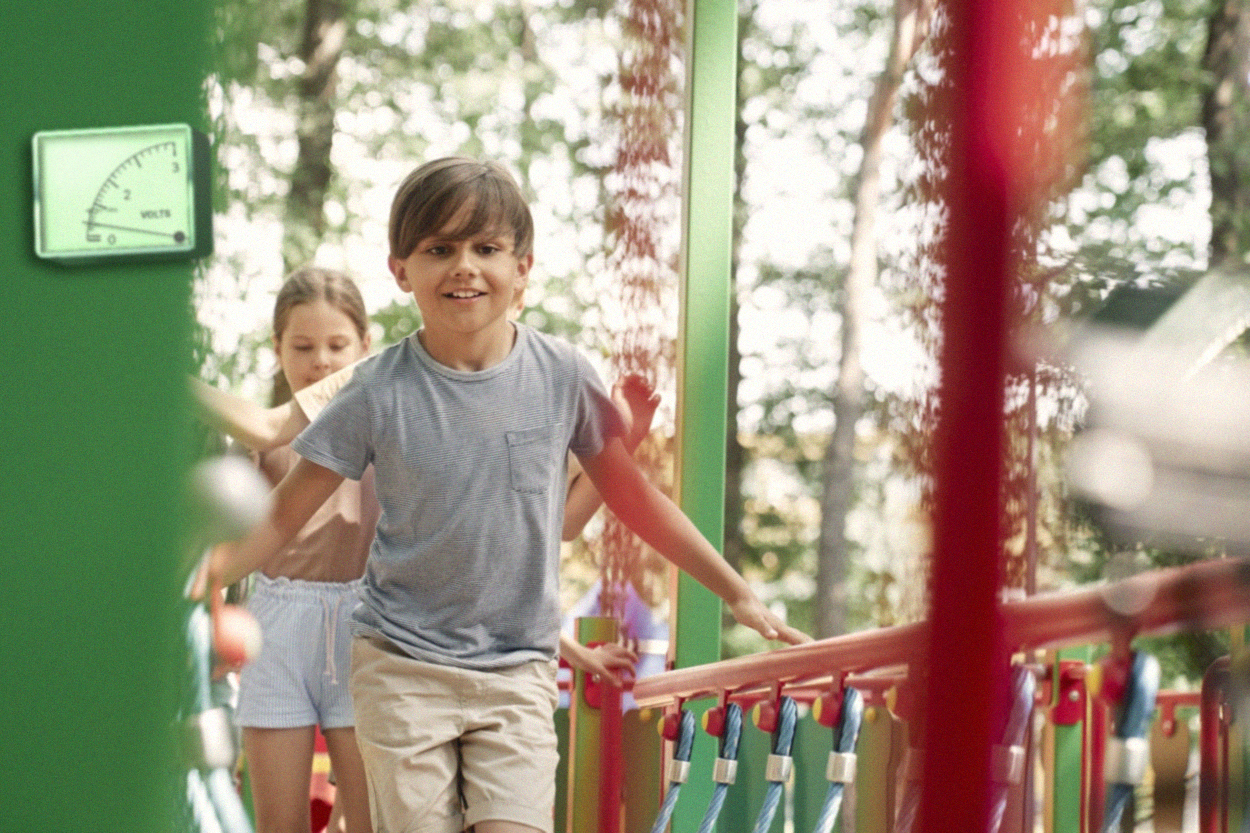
**1** V
